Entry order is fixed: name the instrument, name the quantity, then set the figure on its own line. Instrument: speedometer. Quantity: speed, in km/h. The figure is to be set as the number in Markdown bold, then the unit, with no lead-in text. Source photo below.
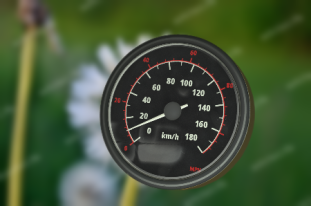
**10** km/h
